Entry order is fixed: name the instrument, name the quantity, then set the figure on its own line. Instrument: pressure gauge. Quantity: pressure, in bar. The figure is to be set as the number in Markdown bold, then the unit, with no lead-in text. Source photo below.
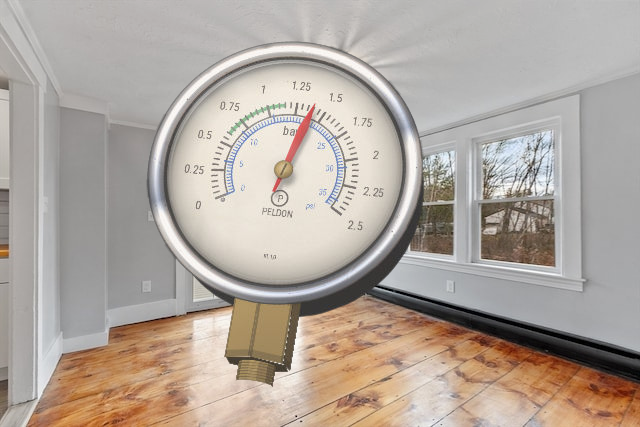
**1.4** bar
